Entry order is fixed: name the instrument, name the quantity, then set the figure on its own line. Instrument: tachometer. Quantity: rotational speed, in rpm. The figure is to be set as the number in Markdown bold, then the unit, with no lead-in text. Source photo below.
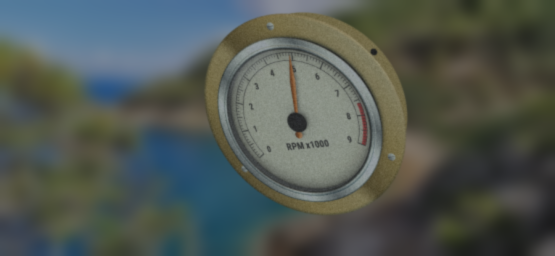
**5000** rpm
